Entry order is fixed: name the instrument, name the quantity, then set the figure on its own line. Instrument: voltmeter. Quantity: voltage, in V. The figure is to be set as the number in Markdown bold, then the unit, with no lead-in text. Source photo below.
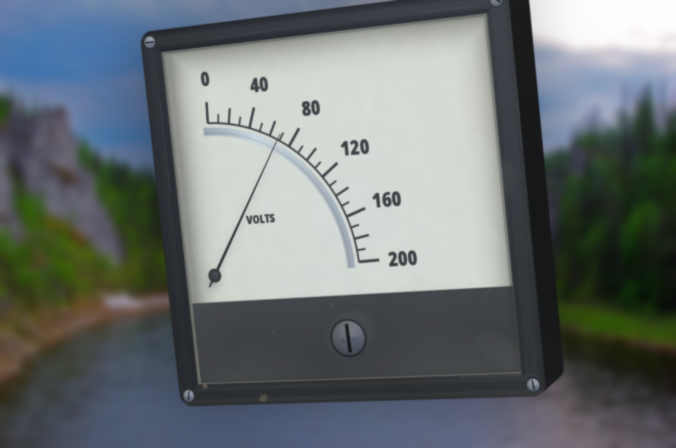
**70** V
